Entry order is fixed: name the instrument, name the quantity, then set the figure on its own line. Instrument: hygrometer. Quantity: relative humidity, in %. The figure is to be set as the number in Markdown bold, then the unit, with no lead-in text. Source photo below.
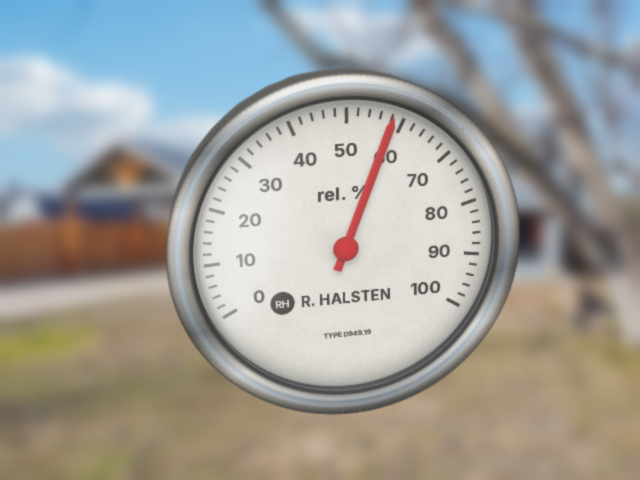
**58** %
